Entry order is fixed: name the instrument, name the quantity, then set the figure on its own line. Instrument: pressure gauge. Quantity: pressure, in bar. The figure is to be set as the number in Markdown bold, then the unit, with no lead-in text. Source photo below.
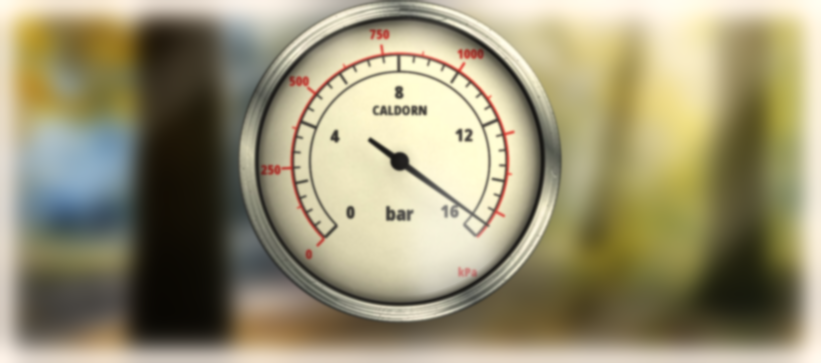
**15.5** bar
